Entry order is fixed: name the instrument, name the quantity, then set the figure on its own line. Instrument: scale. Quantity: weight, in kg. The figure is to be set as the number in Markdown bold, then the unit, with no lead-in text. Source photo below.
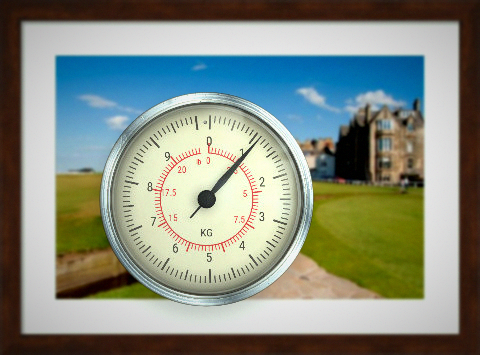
**1.1** kg
